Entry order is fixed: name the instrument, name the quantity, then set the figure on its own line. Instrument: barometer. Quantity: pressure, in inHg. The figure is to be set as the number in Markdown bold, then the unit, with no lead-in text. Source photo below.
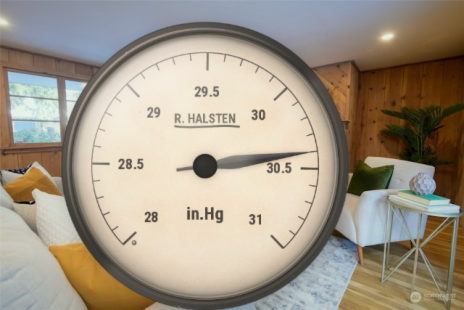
**30.4** inHg
